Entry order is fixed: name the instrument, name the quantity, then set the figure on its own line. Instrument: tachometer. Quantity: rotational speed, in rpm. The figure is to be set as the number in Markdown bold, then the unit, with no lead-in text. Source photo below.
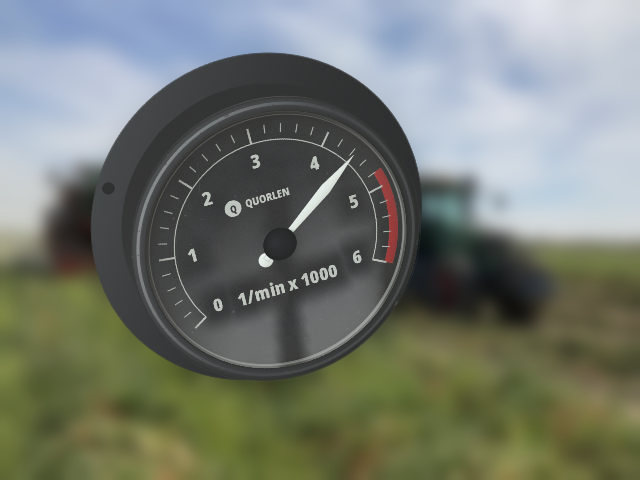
**4400** rpm
